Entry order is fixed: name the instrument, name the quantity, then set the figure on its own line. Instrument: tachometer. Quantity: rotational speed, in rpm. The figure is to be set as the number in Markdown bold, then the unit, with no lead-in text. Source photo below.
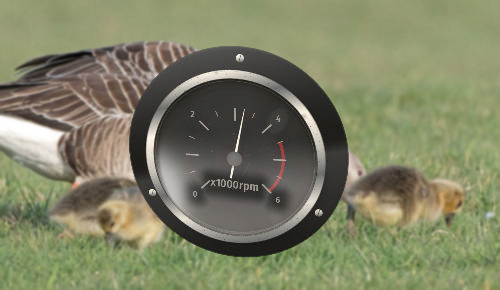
**3250** rpm
